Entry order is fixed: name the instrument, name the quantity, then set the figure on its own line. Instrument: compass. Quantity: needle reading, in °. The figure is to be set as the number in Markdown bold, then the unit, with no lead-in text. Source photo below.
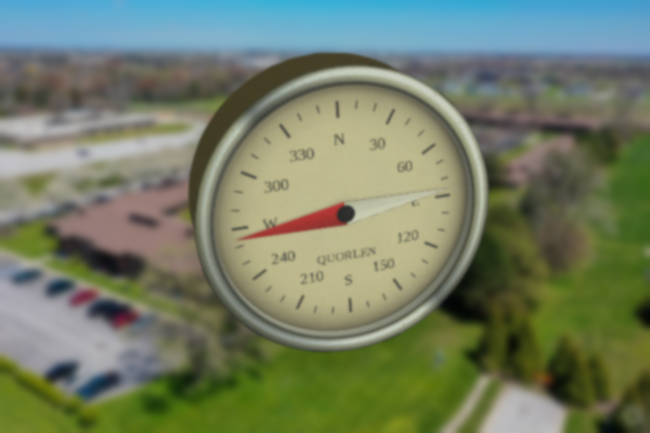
**265** °
